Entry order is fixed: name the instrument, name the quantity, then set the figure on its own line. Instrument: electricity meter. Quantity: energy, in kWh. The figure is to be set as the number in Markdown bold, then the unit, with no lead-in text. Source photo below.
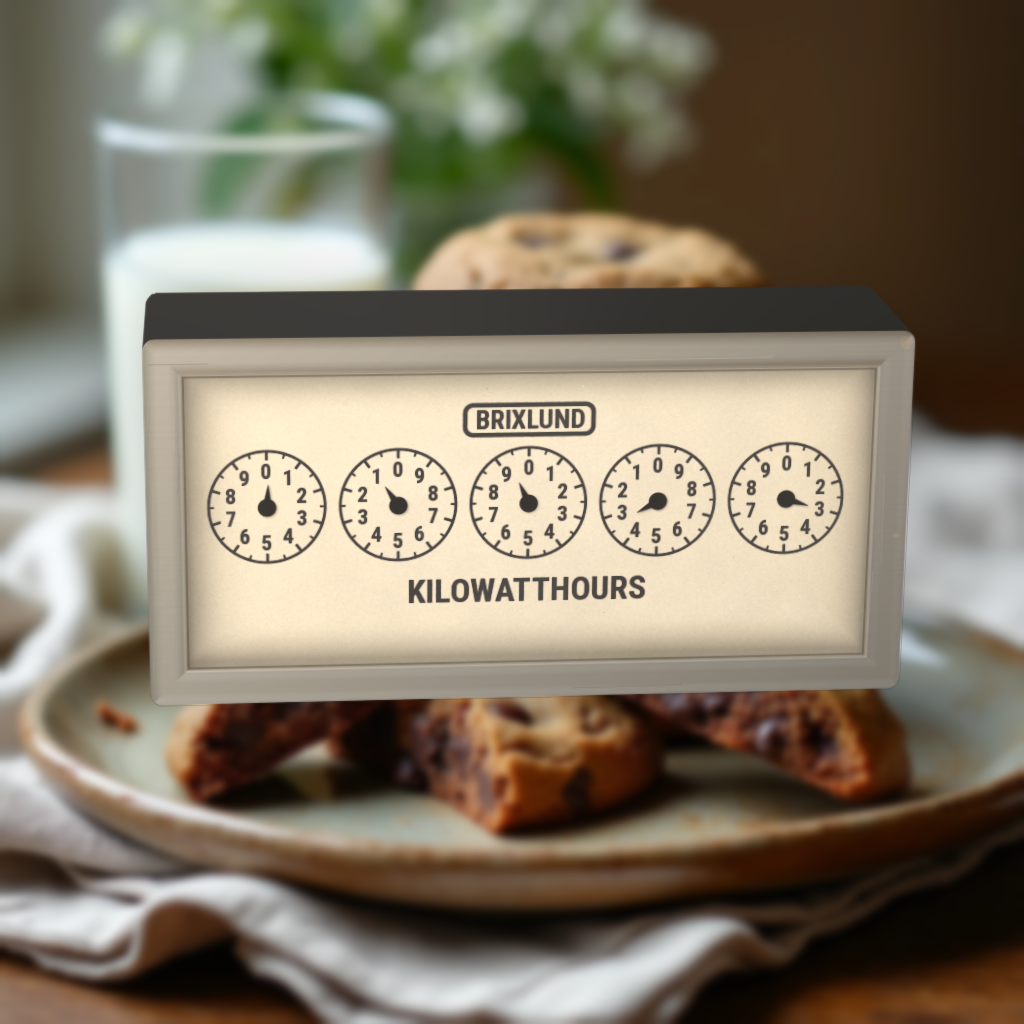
**933** kWh
